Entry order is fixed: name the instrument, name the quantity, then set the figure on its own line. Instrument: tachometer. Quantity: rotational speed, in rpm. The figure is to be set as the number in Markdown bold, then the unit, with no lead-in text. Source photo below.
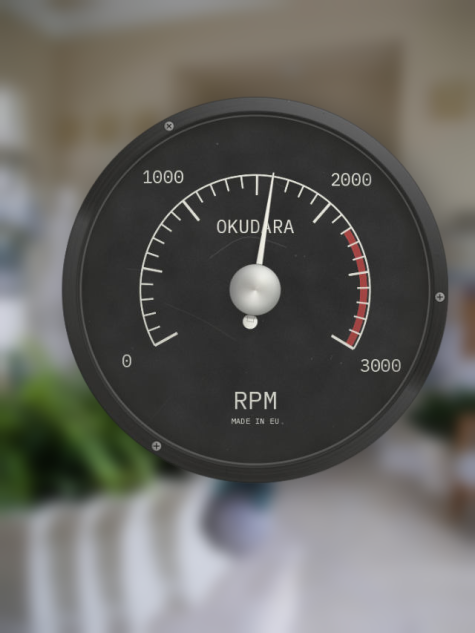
**1600** rpm
